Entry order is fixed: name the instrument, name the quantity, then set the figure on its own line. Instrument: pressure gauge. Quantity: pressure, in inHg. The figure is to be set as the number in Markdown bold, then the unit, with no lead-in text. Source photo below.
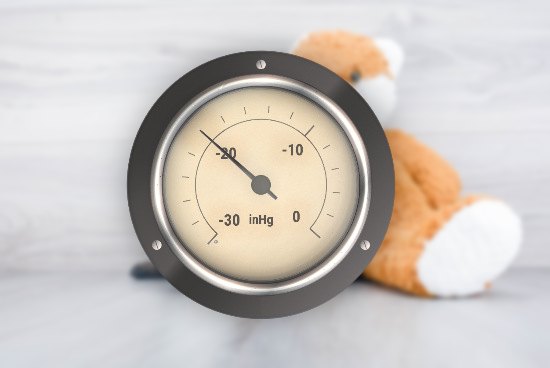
**-20** inHg
